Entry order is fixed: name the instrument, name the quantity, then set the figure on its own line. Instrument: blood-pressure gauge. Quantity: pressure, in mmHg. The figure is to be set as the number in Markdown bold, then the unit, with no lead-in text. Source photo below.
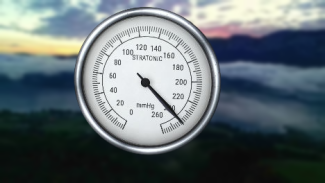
**240** mmHg
